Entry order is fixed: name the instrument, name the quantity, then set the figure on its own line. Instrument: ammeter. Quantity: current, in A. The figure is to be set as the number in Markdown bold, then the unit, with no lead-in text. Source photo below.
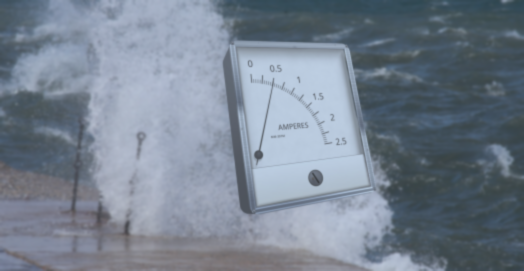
**0.5** A
